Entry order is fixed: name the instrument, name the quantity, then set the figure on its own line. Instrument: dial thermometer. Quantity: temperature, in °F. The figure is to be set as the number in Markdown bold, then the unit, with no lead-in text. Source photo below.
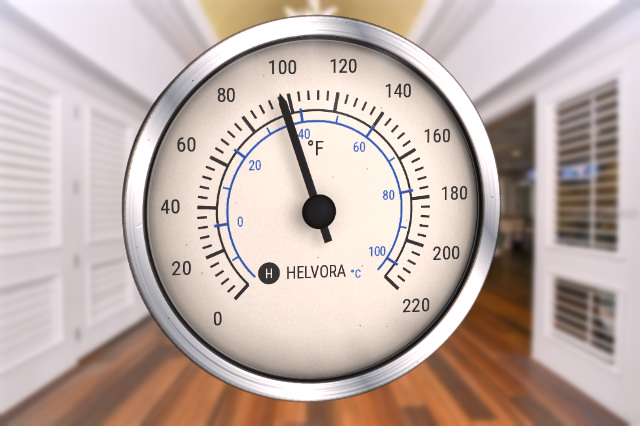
**96** °F
